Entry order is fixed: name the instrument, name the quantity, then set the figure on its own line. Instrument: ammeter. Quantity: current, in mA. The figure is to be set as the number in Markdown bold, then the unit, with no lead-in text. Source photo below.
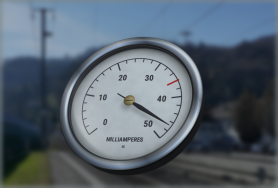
**47** mA
